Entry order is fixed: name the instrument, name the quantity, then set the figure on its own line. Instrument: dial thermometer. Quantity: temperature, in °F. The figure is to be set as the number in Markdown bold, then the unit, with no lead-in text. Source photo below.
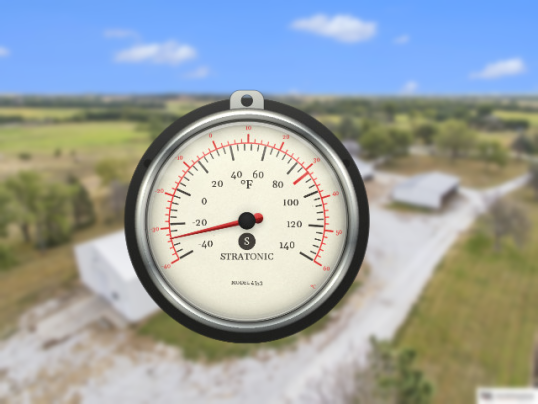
**-28** °F
